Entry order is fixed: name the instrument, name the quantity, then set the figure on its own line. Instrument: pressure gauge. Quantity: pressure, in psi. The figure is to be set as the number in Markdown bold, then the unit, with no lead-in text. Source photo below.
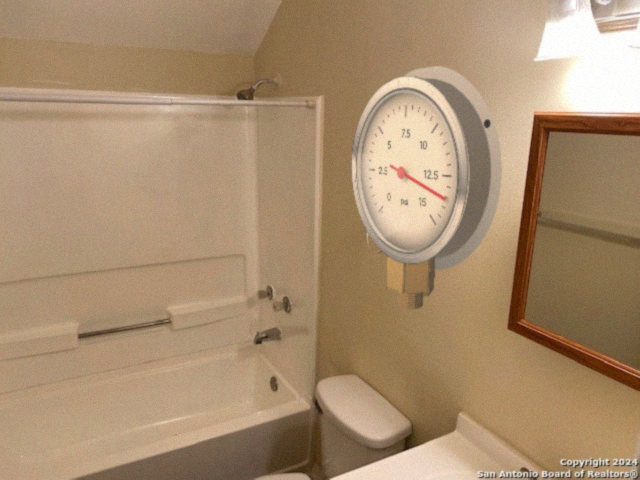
**13.5** psi
